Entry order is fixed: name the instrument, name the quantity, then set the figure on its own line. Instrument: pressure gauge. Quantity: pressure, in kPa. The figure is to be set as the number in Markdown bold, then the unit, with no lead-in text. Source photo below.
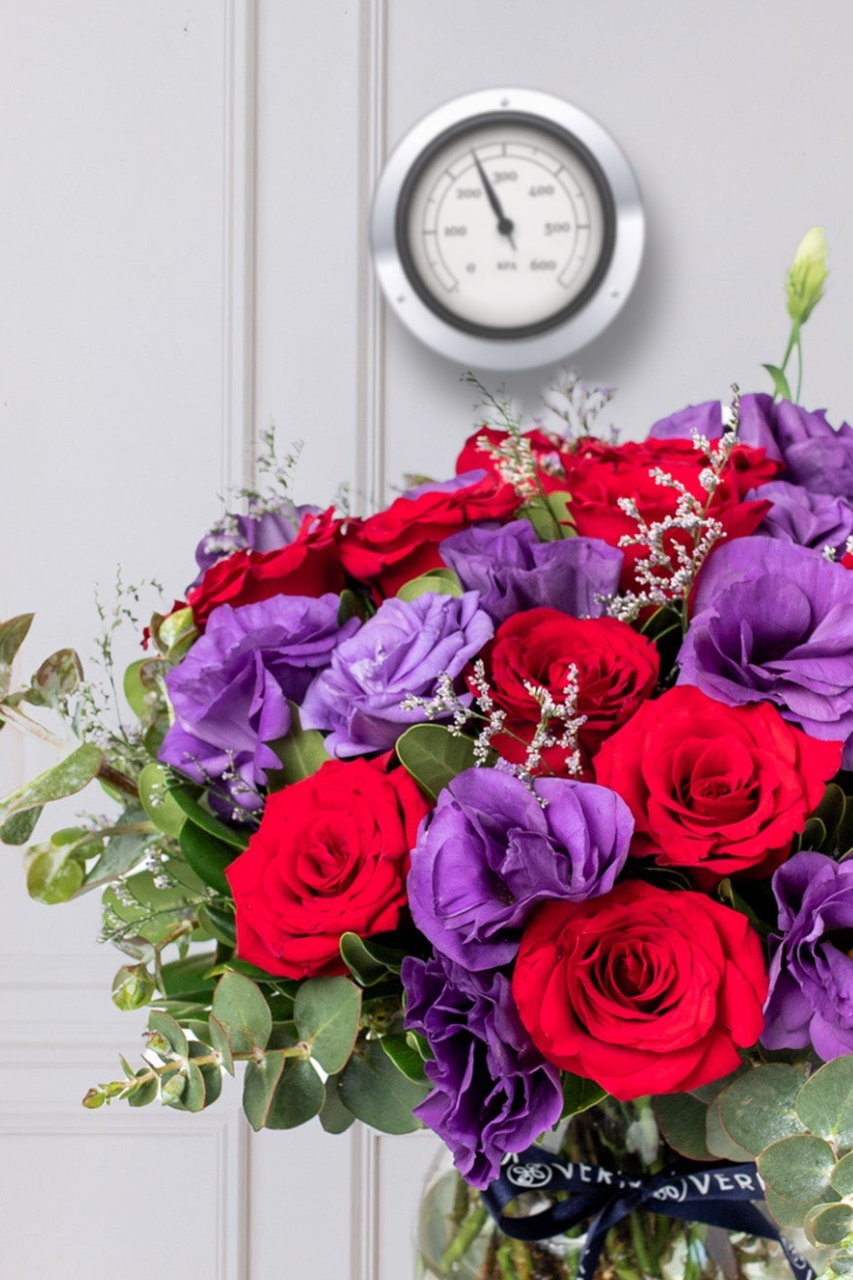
**250** kPa
